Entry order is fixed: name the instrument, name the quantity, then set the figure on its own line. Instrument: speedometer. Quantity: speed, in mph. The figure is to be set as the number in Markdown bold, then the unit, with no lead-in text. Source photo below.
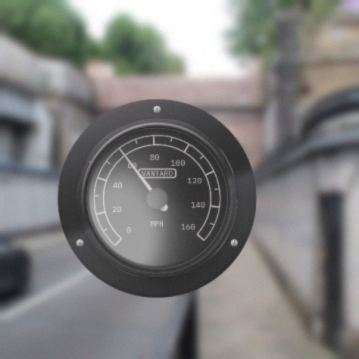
**60** mph
